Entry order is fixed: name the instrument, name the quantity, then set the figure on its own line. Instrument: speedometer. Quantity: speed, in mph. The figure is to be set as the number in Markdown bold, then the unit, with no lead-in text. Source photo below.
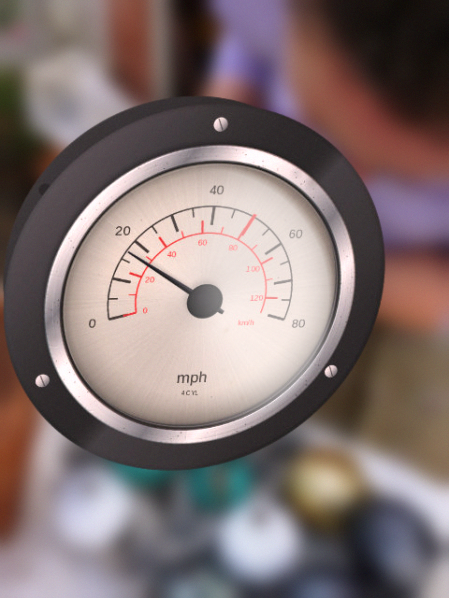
**17.5** mph
